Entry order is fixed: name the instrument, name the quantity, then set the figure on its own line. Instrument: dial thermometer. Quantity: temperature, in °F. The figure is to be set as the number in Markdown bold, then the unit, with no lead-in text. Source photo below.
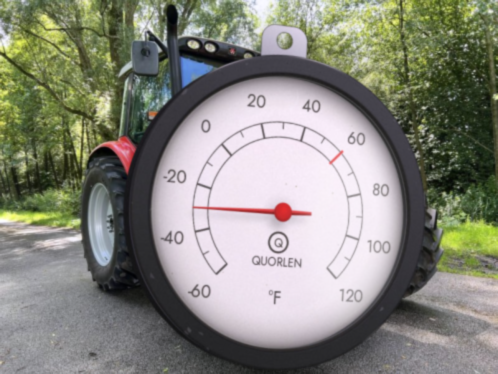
**-30** °F
